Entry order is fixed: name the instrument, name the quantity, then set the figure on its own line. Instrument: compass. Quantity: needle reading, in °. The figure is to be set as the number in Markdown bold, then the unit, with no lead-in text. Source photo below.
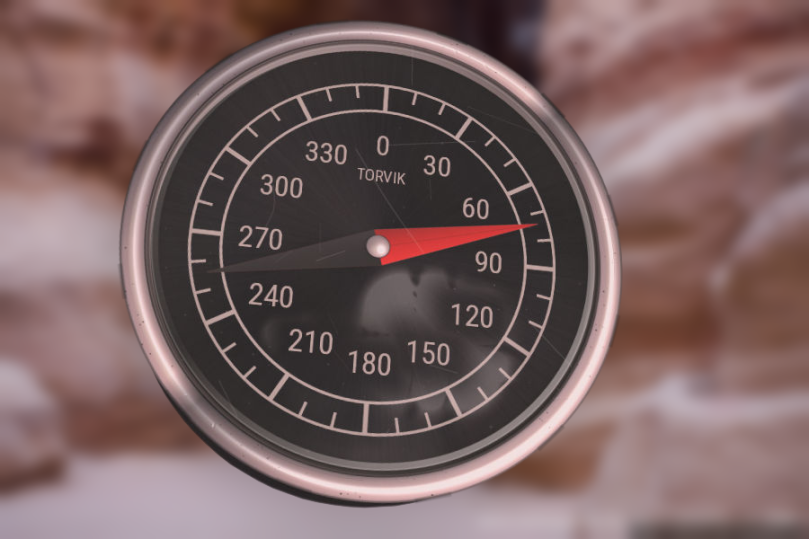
**75** °
